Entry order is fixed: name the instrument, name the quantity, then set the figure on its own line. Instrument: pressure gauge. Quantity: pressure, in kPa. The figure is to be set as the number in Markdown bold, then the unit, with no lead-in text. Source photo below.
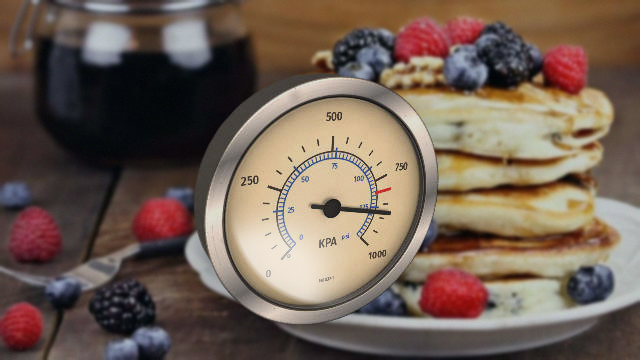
**875** kPa
